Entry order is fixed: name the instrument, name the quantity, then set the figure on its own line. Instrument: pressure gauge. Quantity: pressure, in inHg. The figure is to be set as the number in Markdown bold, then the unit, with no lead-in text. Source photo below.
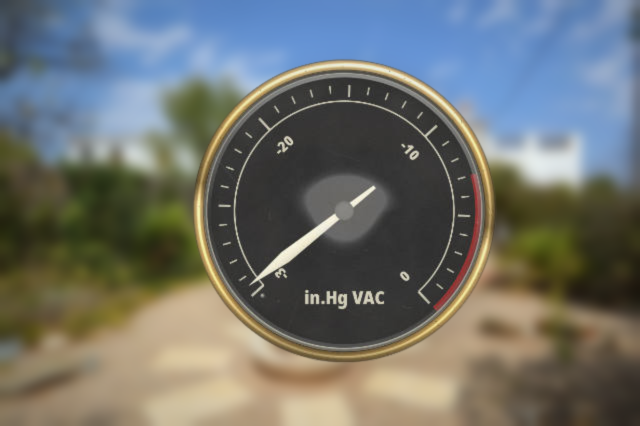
**-29.5** inHg
